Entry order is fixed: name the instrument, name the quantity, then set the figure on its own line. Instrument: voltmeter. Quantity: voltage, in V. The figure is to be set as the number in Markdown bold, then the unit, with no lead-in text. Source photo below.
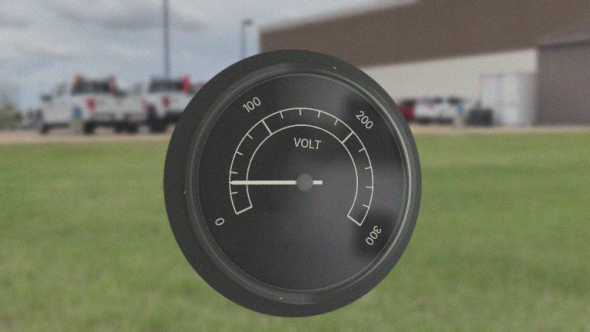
**30** V
